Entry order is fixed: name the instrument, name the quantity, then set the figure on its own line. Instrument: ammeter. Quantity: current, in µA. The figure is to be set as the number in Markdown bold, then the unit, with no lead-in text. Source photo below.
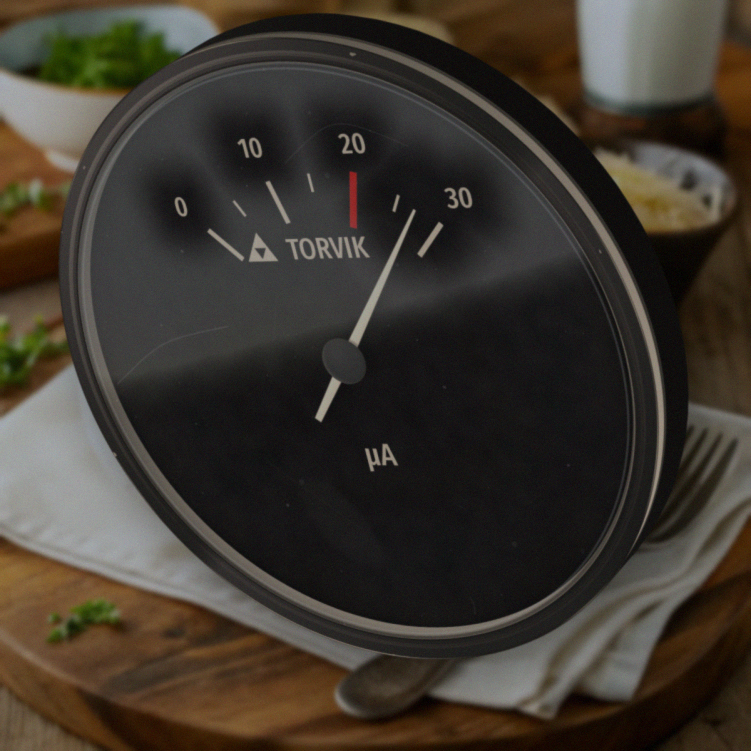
**27.5** µA
